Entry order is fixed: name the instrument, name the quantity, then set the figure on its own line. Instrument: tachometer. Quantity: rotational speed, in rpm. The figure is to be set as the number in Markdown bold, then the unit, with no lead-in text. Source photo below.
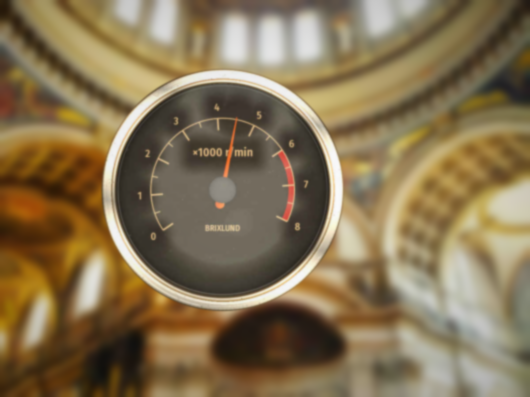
**4500** rpm
